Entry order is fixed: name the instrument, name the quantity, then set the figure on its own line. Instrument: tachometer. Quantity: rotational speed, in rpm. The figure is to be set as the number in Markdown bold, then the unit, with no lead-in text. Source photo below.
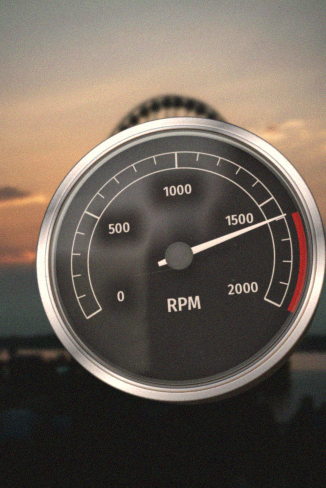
**1600** rpm
